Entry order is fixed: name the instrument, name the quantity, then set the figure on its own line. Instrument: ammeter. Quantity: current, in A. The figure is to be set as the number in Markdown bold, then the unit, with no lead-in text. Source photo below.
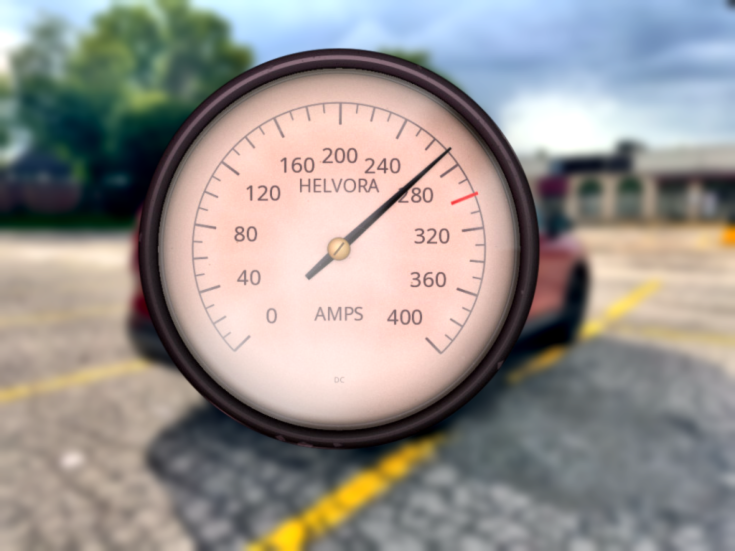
**270** A
